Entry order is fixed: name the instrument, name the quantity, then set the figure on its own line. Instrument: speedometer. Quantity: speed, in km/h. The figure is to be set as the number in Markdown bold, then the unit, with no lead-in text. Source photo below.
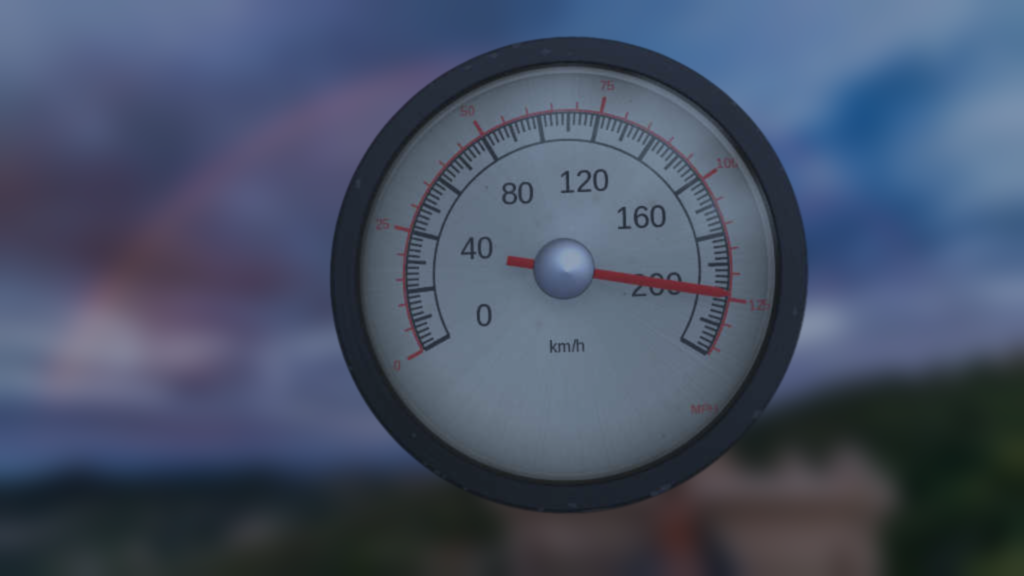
**200** km/h
